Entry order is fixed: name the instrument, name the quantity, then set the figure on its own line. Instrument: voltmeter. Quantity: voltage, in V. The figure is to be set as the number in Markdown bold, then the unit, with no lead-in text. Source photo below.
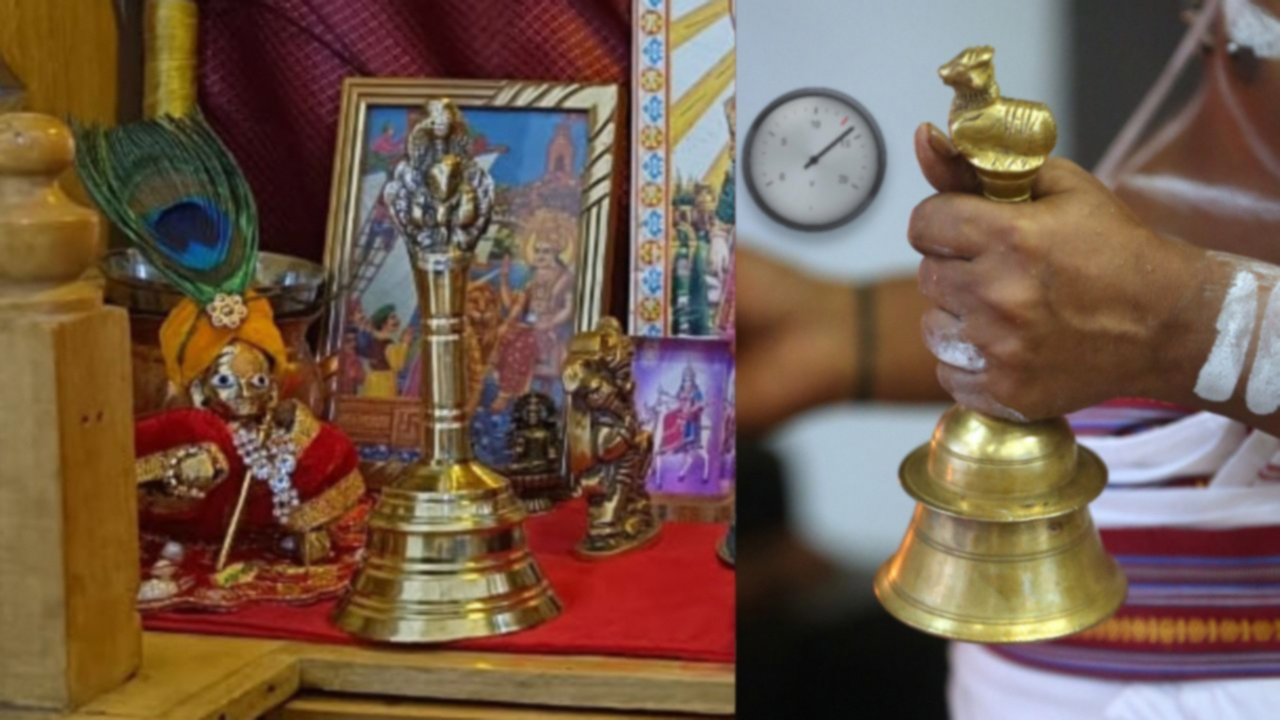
**14** V
